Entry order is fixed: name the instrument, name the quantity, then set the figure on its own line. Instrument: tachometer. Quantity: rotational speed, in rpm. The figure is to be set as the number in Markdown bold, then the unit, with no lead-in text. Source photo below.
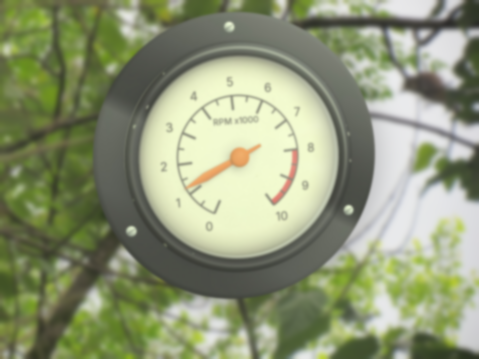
**1250** rpm
